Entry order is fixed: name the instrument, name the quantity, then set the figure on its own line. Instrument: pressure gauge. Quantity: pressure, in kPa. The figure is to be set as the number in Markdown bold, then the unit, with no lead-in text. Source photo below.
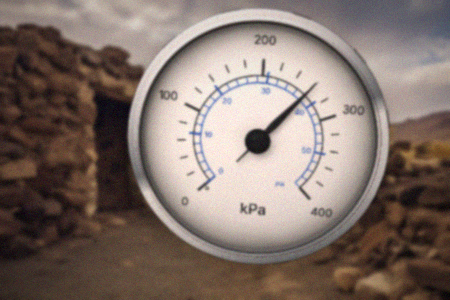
**260** kPa
